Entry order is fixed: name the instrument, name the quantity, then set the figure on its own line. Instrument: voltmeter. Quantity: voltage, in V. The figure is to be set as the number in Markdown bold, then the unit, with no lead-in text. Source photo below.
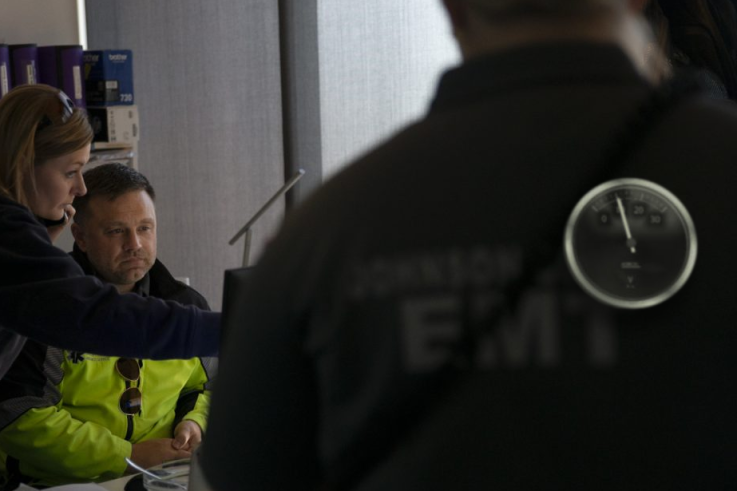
**10** V
